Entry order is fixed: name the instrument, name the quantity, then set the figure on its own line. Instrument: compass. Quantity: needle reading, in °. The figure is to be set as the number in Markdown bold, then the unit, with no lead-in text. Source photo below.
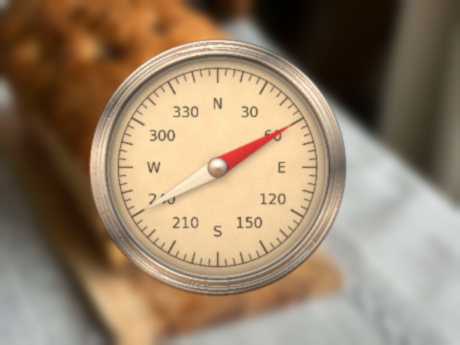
**60** °
